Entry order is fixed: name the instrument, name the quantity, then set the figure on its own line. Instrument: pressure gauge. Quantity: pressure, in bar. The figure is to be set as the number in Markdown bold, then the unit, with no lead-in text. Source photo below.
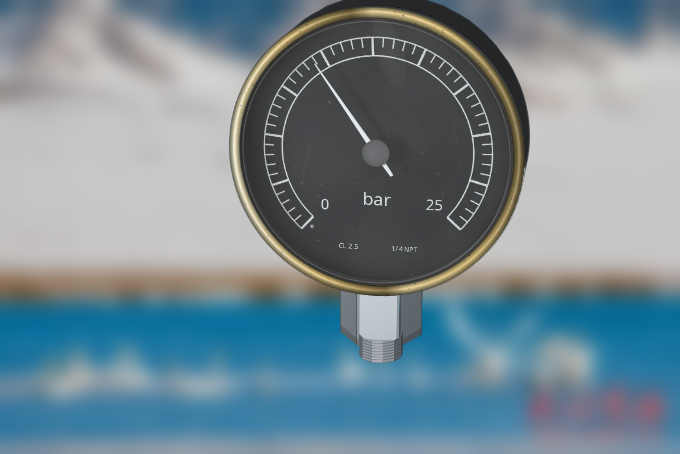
**9.5** bar
